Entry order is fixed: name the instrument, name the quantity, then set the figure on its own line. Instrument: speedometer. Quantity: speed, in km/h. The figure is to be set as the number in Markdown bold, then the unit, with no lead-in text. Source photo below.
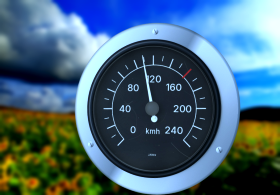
**110** km/h
